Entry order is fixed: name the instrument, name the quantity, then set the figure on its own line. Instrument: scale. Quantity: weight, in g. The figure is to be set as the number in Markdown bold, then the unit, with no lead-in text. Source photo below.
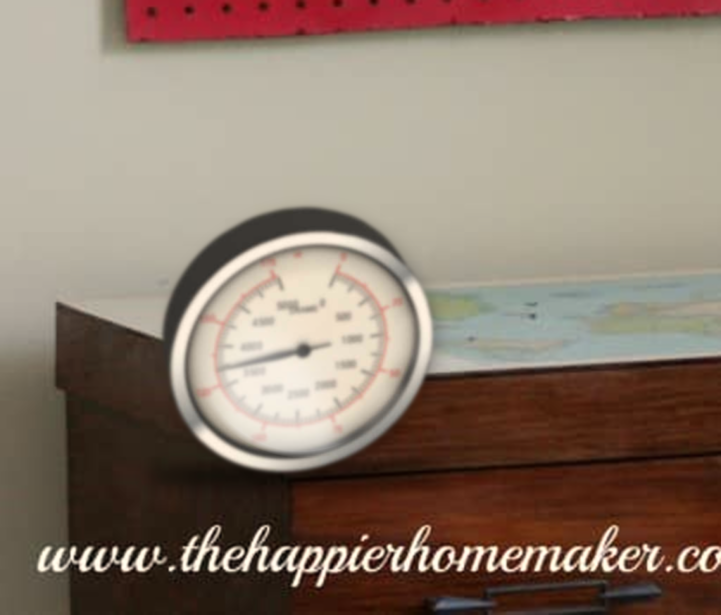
**3750** g
